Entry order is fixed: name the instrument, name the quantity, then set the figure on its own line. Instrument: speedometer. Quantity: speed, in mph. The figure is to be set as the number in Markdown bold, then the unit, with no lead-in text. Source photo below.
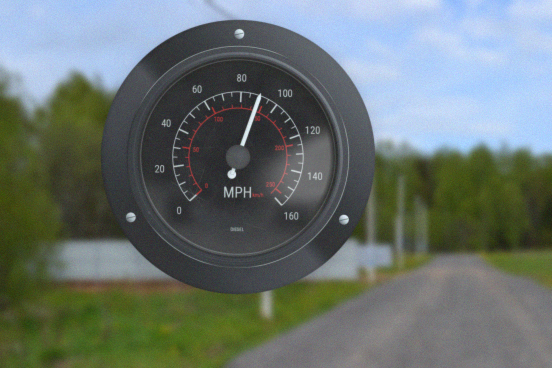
**90** mph
